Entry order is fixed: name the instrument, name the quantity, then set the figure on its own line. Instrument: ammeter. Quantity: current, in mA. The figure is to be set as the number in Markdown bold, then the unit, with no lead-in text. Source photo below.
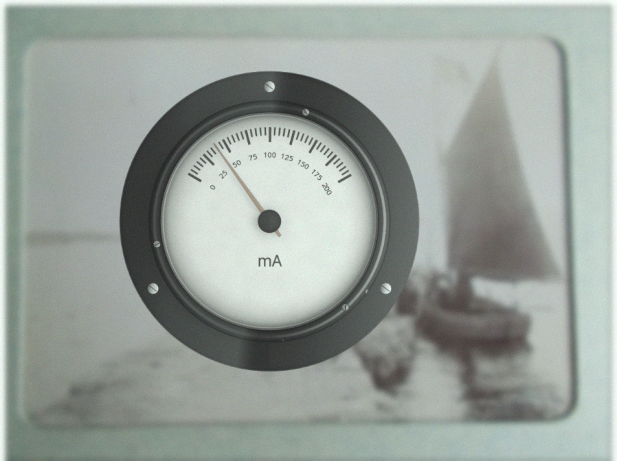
**40** mA
